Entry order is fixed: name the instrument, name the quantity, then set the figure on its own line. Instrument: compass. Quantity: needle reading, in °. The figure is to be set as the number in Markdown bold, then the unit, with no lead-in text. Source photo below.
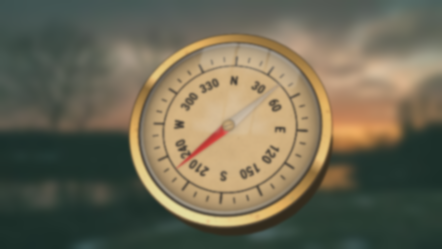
**225** °
